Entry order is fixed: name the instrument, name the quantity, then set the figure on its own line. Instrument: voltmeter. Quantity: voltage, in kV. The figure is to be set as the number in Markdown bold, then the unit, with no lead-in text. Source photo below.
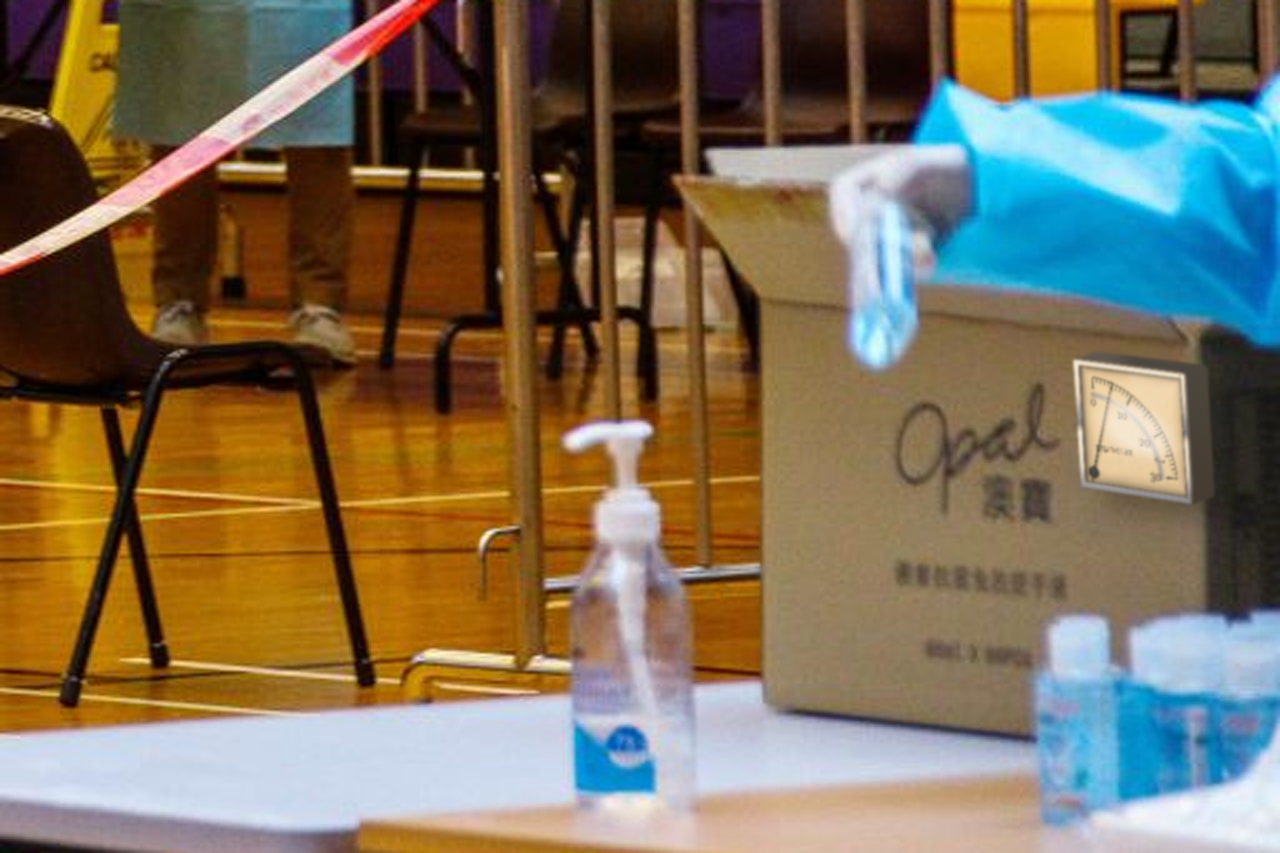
**5** kV
